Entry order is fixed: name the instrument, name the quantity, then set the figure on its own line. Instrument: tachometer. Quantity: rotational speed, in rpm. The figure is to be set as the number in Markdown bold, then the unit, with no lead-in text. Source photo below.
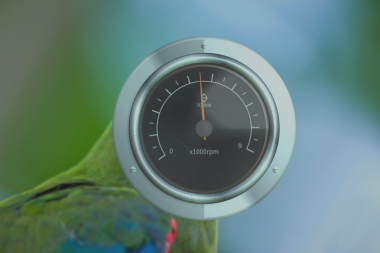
**4500** rpm
